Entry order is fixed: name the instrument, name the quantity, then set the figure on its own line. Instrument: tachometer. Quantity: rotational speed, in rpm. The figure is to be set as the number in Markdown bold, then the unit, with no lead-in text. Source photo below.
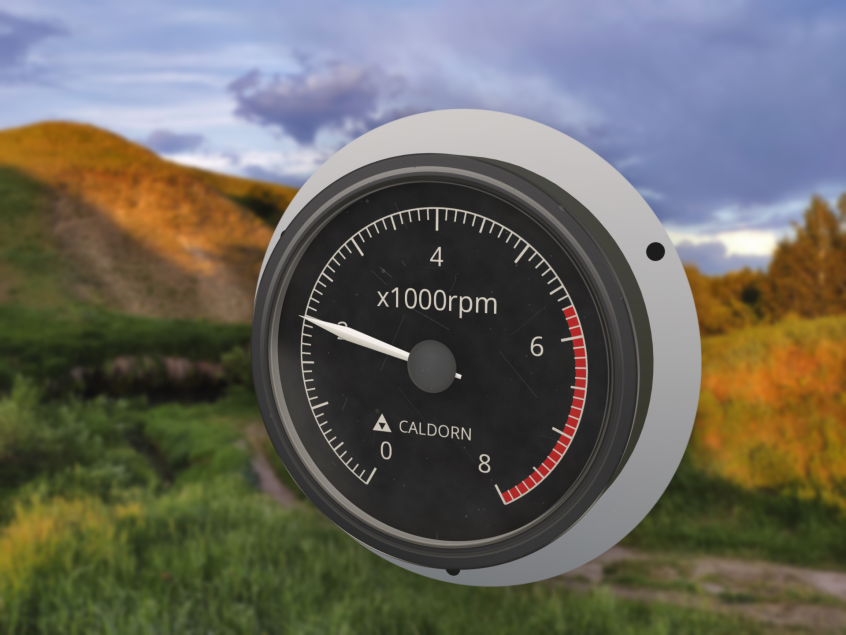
**2000** rpm
